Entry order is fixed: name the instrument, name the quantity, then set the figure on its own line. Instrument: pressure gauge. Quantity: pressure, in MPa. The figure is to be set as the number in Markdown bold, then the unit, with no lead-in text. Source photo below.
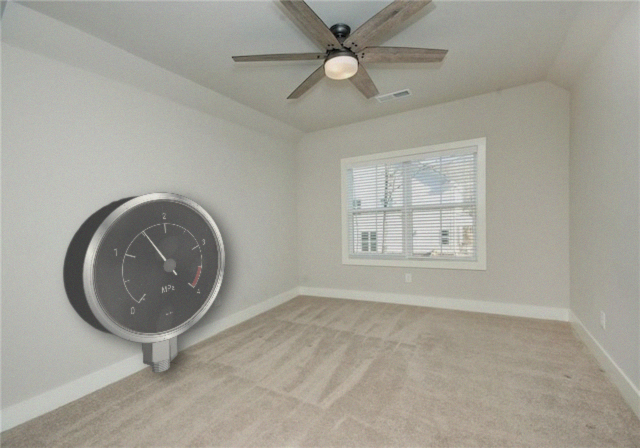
**1.5** MPa
